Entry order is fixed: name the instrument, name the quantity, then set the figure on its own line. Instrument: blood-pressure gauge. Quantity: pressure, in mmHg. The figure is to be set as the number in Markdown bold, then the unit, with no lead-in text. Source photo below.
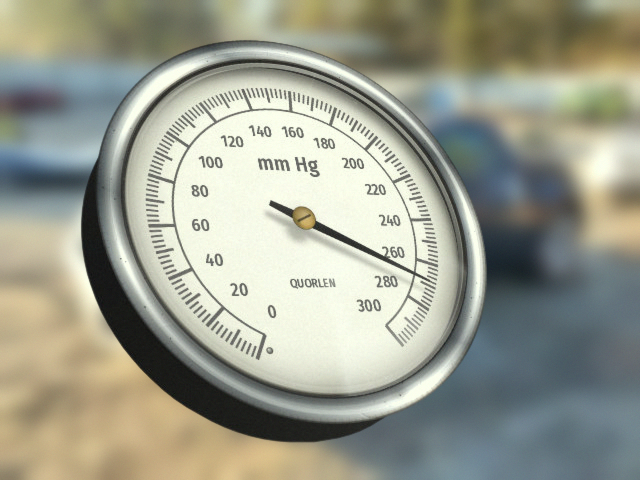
**270** mmHg
